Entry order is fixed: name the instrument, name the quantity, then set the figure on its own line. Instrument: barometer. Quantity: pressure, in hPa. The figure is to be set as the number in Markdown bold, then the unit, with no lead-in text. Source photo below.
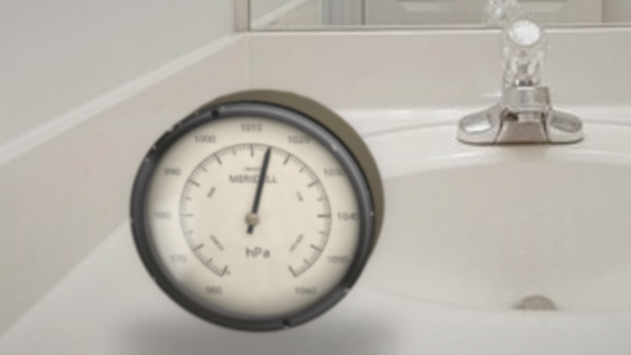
**1015** hPa
